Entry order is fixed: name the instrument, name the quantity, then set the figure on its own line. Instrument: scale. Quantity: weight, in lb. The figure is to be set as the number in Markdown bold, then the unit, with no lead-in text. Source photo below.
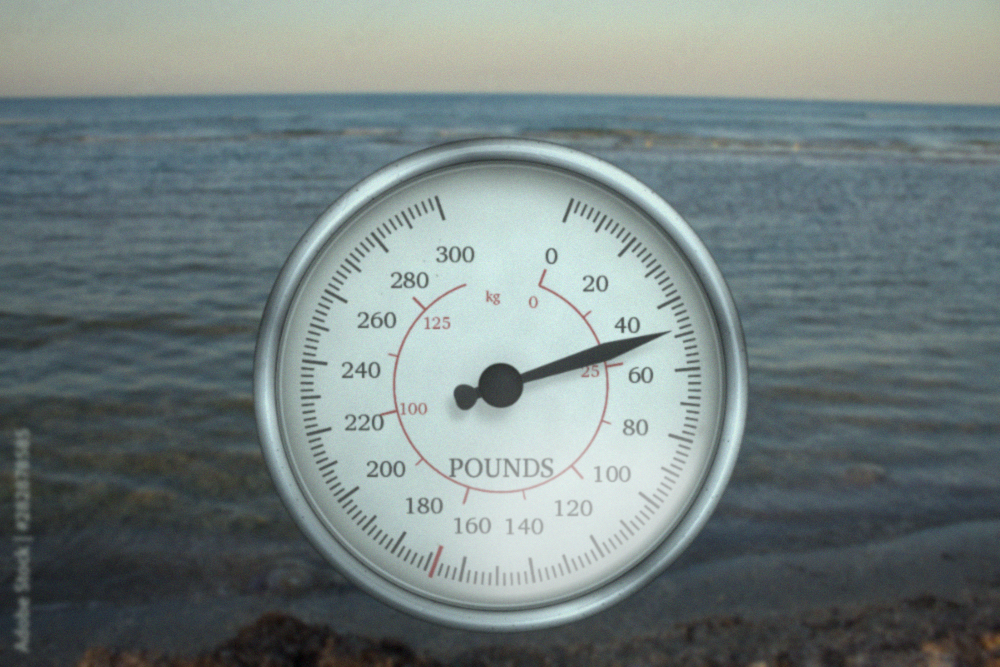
**48** lb
